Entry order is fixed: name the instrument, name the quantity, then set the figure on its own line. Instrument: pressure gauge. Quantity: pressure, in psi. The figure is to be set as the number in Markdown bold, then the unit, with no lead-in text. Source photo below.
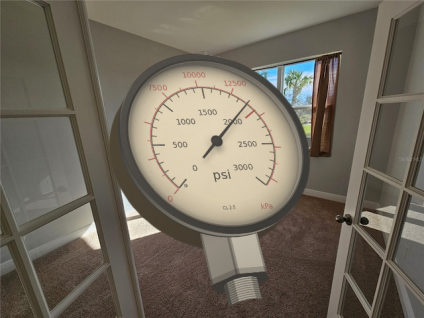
**2000** psi
